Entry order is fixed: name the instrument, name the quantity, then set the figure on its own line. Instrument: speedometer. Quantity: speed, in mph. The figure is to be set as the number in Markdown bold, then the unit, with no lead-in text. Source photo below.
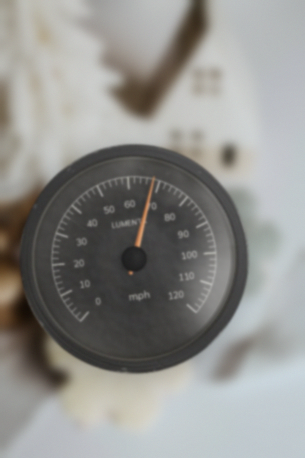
**68** mph
